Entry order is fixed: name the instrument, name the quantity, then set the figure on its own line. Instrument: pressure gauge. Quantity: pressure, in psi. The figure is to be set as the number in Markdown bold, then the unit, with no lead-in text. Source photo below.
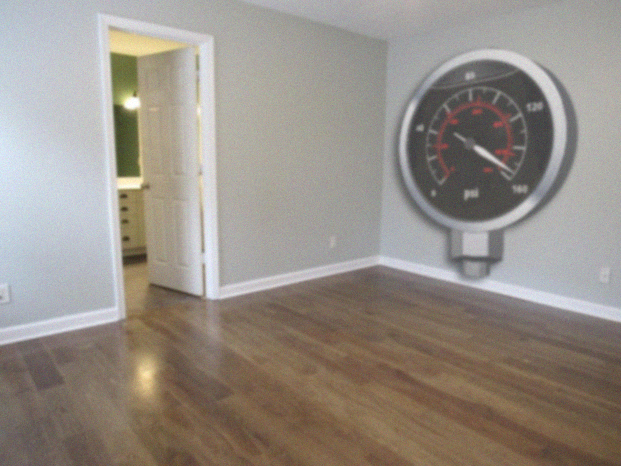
**155** psi
